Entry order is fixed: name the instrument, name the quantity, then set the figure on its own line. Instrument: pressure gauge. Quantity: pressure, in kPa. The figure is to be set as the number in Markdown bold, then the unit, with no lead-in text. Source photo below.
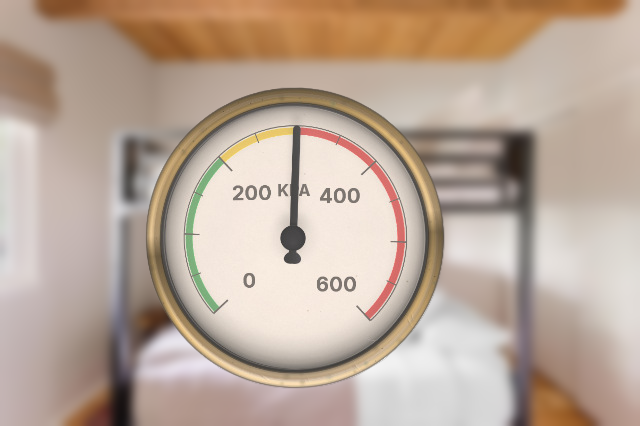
**300** kPa
